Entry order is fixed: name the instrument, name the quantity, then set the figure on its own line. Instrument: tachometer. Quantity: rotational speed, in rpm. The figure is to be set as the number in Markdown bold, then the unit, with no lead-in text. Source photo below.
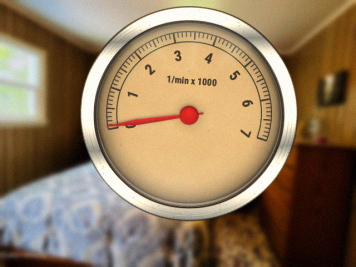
**100** rpm
